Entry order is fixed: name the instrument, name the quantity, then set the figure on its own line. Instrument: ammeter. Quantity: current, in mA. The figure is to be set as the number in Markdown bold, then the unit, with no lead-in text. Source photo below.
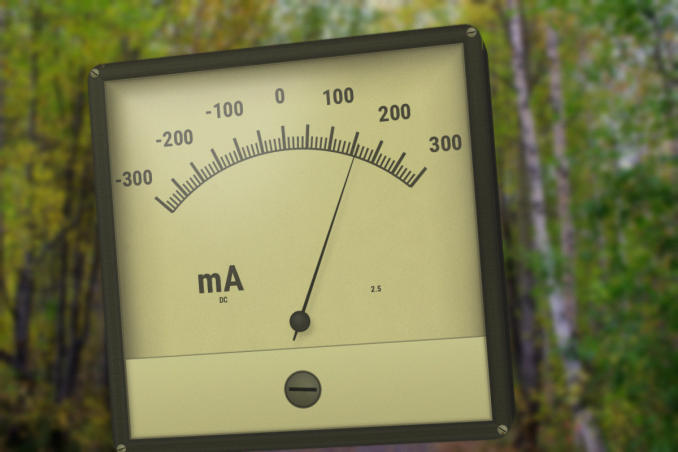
**160** mA
